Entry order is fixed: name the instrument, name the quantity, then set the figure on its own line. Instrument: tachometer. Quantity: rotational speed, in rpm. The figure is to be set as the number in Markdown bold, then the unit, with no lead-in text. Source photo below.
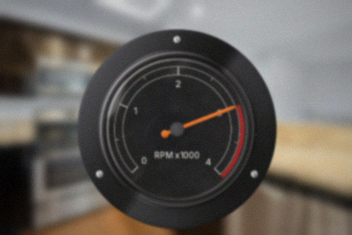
**3000** rpm
